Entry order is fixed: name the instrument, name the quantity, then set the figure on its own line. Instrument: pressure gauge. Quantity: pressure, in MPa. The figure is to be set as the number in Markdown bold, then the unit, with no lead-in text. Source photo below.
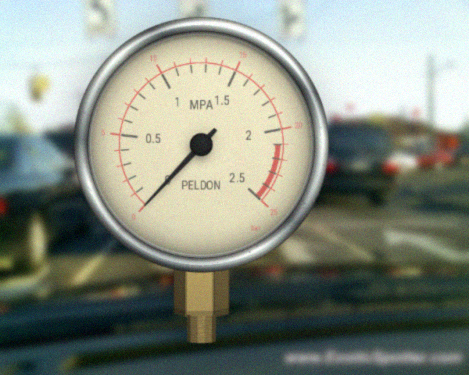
**0** MPa
